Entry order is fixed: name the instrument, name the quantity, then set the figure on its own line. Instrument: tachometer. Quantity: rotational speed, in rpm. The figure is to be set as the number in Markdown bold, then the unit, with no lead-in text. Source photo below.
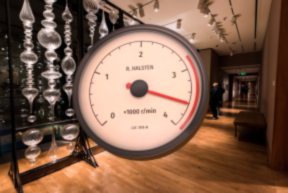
**3600** rpm
